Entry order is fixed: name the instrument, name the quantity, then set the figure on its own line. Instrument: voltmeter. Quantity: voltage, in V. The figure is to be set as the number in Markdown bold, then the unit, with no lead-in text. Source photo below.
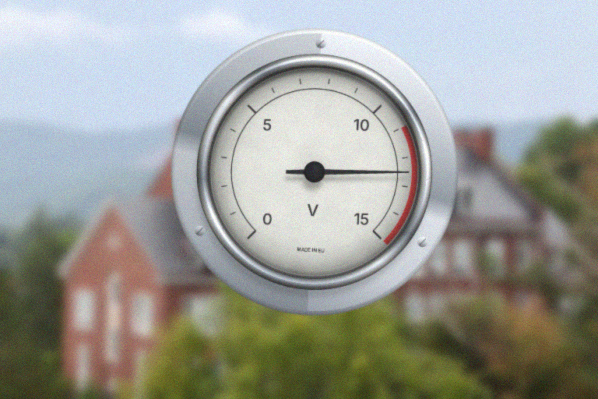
**12.5** V
